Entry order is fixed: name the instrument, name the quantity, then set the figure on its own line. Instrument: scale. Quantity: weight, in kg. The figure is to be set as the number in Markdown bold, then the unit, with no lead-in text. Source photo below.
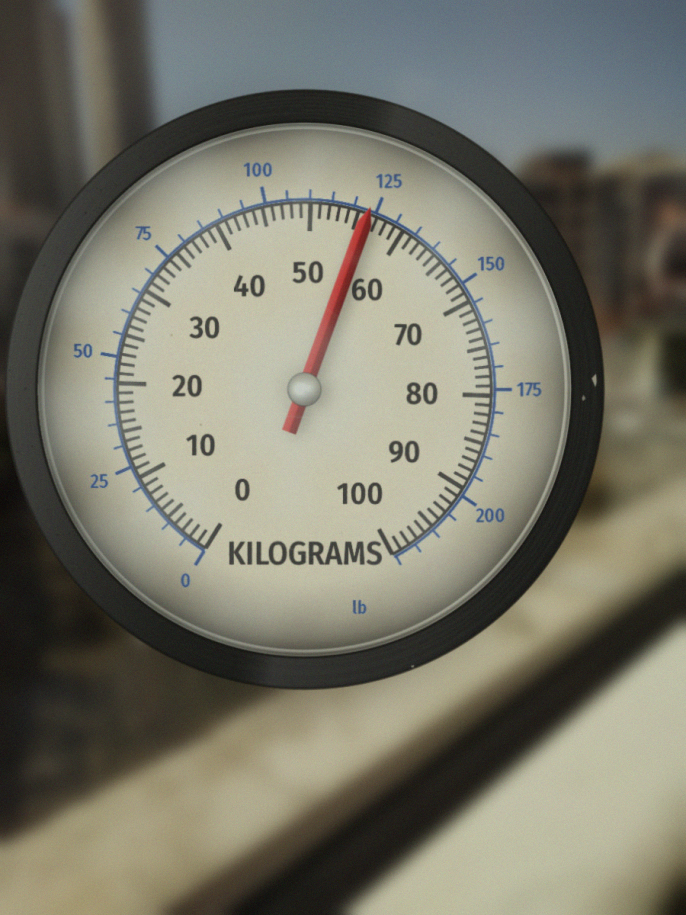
**56** kg
